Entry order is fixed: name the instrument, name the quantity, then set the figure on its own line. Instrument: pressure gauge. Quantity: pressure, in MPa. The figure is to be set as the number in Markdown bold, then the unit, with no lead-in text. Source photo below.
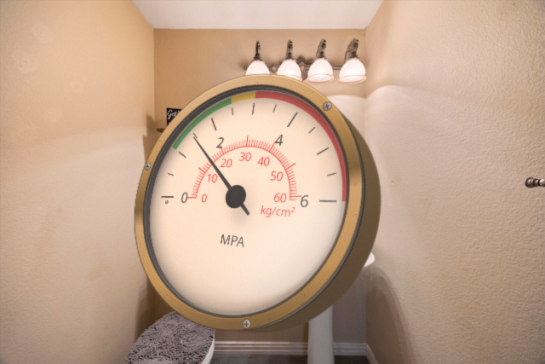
**1.5** MPa
